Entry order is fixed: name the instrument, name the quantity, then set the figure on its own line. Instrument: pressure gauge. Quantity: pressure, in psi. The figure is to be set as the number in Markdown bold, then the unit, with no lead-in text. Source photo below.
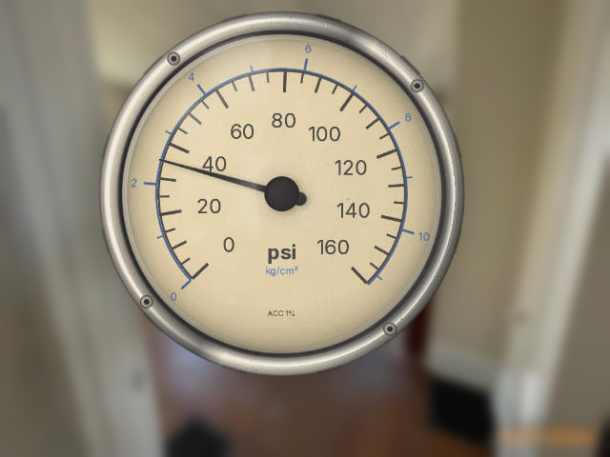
**35** psi
